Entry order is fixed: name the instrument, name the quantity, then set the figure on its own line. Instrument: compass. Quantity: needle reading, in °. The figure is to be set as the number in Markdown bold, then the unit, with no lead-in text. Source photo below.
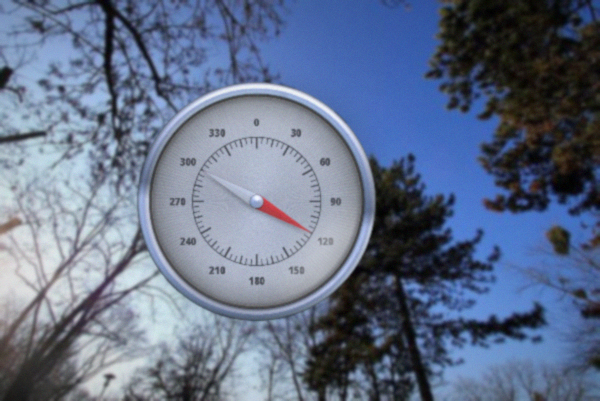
**120** °
